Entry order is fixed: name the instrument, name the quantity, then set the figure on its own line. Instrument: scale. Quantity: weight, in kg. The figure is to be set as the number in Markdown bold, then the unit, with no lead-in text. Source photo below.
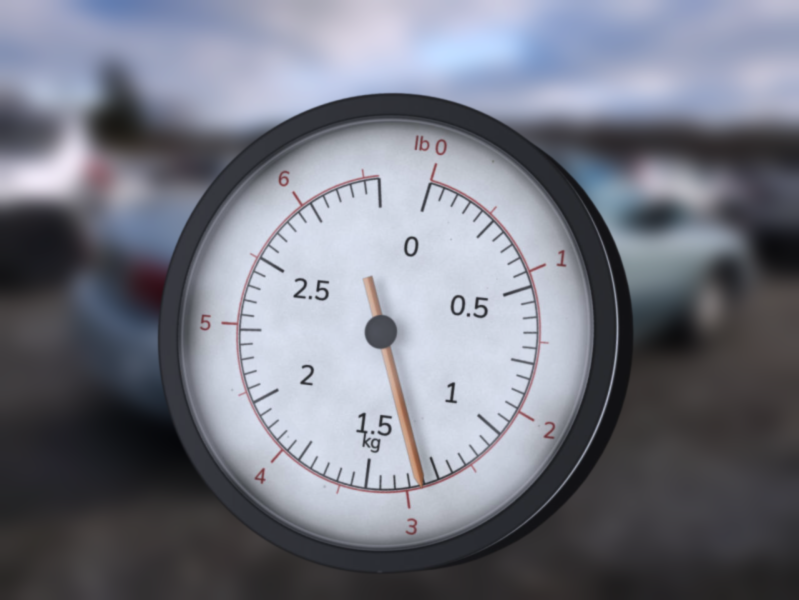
**1.3** kg
